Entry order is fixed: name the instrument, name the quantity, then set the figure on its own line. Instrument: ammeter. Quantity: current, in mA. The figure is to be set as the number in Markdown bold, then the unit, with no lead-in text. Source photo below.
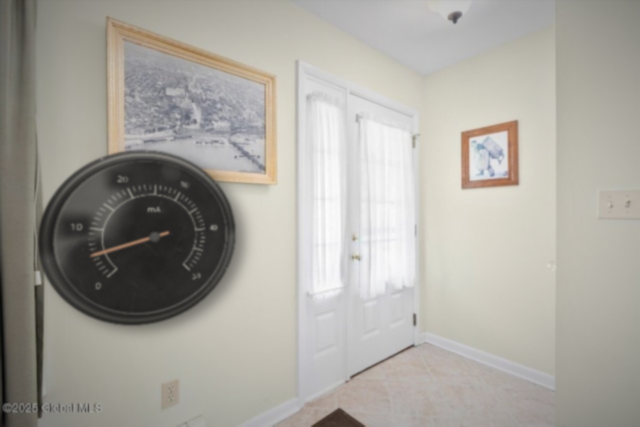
**5** mA
